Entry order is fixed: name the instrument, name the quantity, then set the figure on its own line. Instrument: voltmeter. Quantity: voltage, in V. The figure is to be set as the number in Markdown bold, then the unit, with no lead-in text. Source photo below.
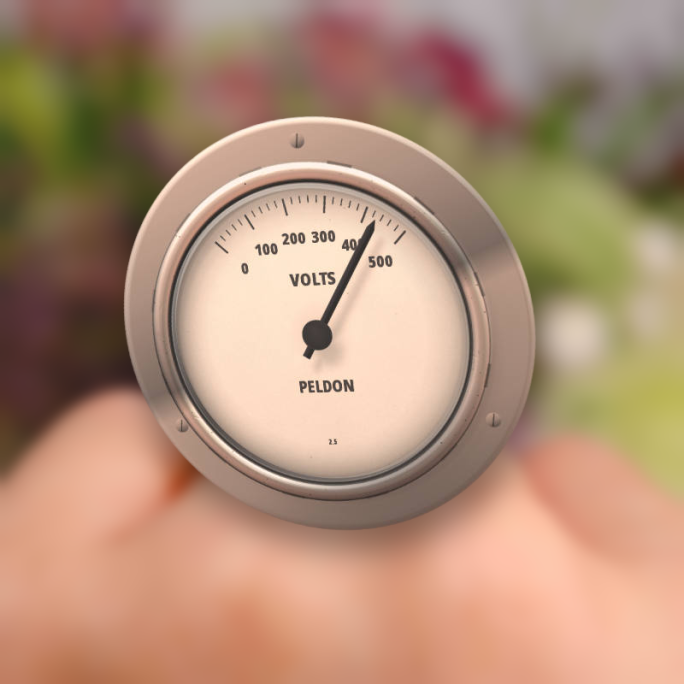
**430** V
